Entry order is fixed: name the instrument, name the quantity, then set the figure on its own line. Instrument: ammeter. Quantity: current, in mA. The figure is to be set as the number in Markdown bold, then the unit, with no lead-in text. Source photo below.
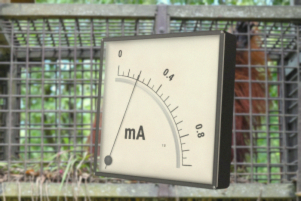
**0.2** mA
